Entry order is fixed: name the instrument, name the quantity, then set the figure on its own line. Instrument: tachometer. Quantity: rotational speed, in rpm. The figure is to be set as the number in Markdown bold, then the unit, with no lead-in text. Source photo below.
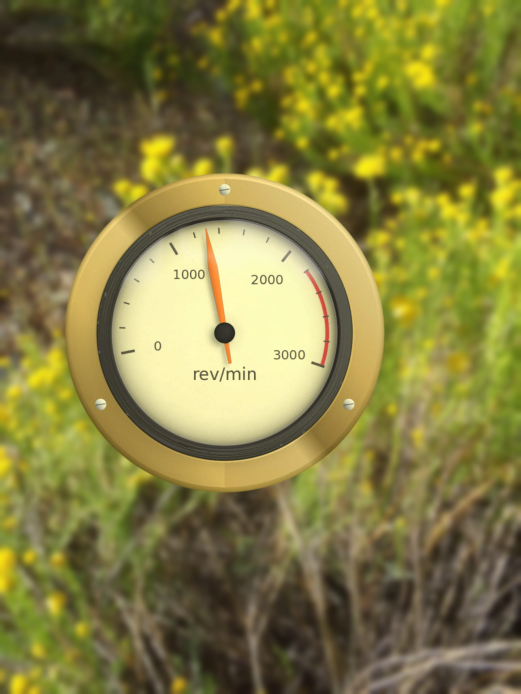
**1300** rpm
